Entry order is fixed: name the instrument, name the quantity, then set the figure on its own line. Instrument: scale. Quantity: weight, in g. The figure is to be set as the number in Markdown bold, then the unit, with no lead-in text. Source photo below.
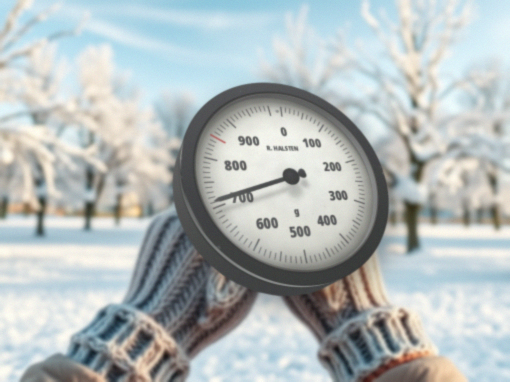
**710** g
